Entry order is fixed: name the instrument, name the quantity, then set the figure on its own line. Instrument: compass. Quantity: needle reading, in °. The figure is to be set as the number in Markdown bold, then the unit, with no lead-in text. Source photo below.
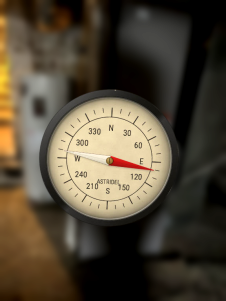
**100** °
